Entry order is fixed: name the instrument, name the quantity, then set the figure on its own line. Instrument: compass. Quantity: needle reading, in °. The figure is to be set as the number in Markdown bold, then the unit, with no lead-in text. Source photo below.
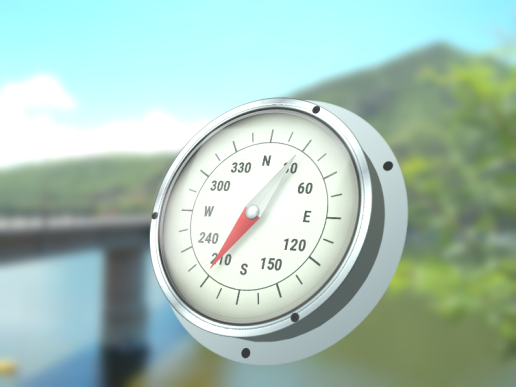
**210** °
